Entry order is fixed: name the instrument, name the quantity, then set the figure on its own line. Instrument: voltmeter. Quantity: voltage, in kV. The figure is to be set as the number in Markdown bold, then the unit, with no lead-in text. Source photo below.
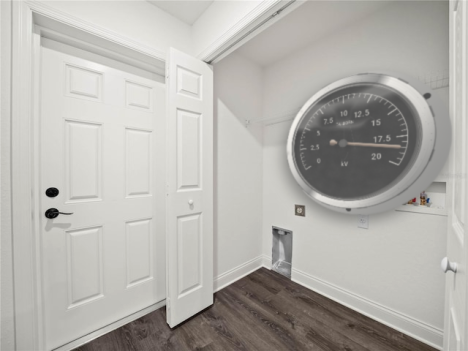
**18.5** kV
